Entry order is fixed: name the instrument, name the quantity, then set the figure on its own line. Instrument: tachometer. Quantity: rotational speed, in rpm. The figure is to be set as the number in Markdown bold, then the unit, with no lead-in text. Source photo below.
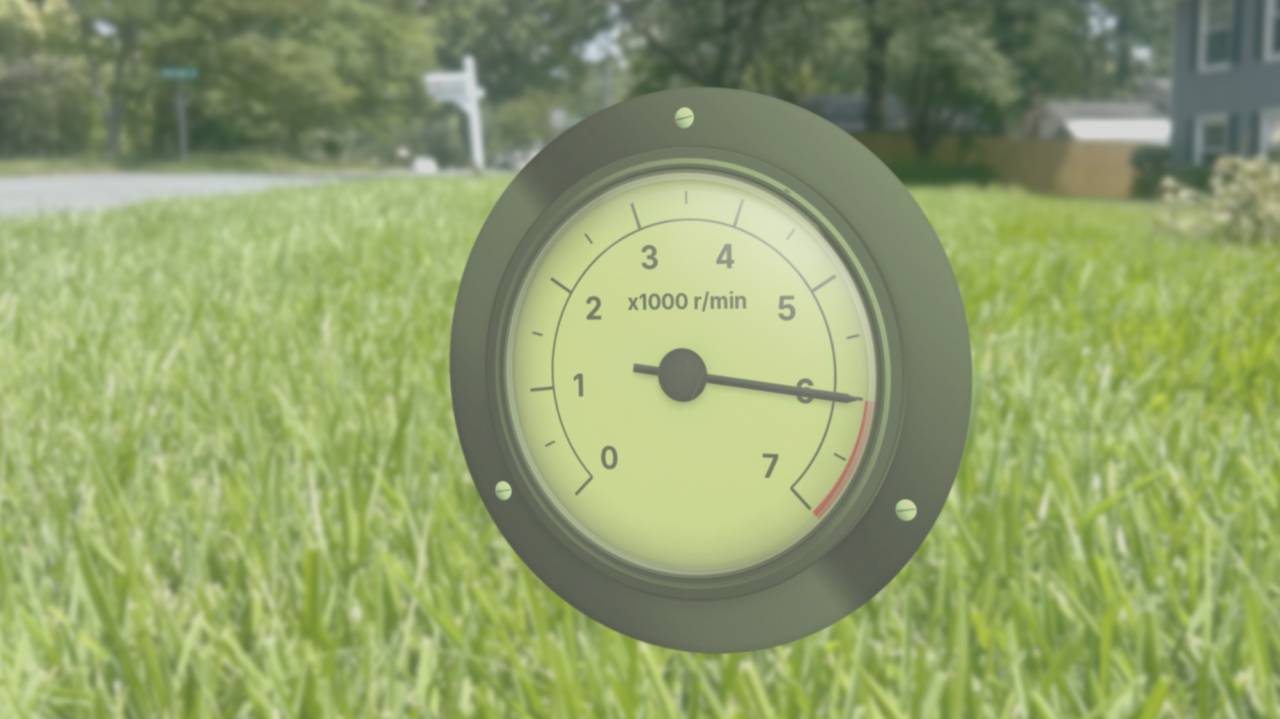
**6000** rpm
